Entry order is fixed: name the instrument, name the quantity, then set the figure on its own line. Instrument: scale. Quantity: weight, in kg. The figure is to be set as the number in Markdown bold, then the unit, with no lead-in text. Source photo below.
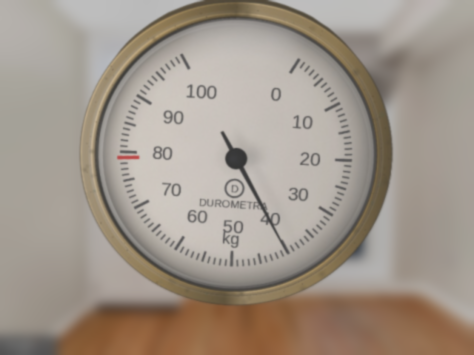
**40** kg
